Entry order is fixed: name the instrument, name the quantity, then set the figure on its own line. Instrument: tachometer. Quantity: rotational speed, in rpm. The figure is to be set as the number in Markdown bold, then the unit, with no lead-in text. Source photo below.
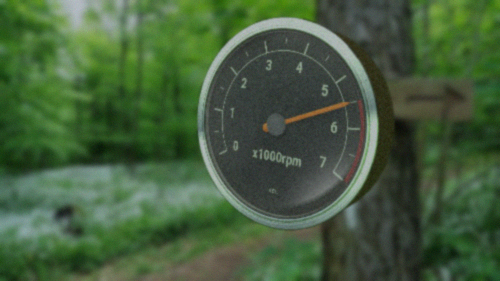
**5500** rpm
